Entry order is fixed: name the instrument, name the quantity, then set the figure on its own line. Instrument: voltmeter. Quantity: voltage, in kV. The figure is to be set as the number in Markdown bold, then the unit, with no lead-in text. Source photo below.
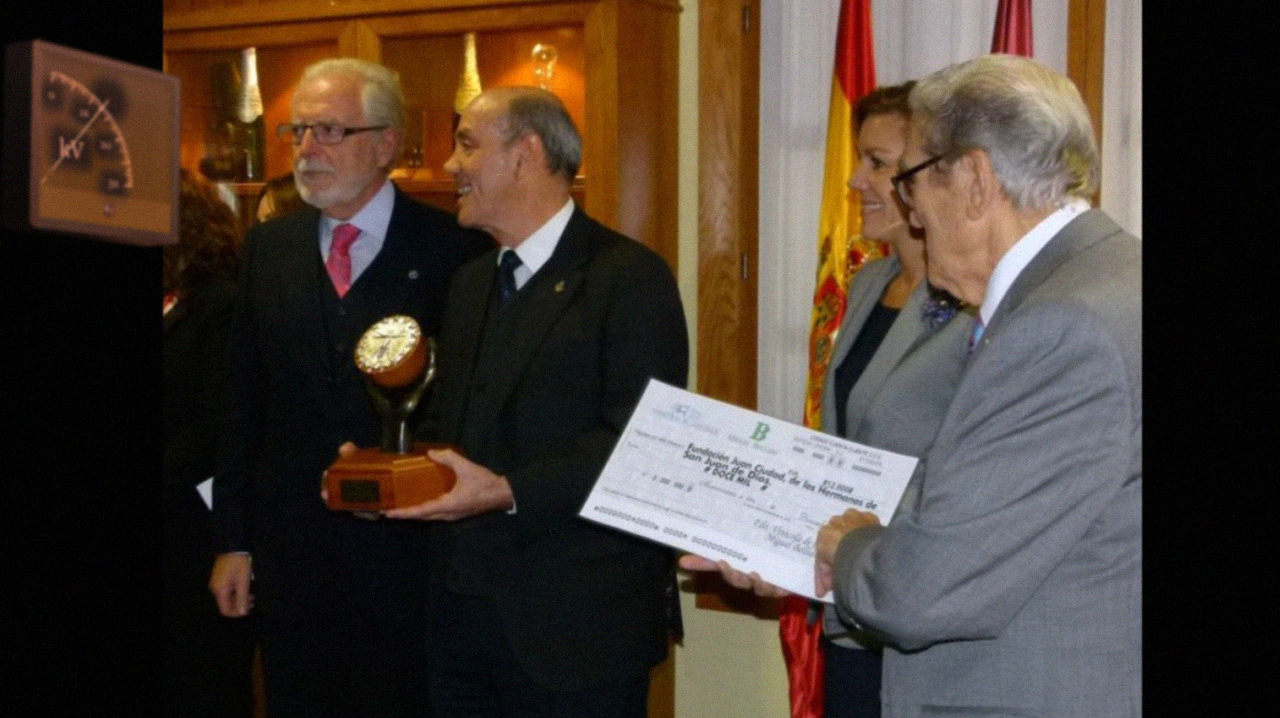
**12.5** kV
